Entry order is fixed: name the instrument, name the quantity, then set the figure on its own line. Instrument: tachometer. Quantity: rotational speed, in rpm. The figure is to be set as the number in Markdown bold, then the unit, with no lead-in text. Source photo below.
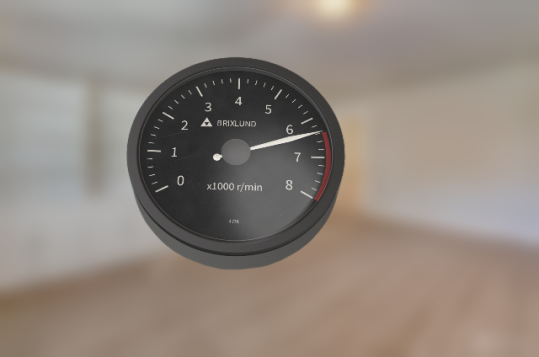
**6400** rpm
